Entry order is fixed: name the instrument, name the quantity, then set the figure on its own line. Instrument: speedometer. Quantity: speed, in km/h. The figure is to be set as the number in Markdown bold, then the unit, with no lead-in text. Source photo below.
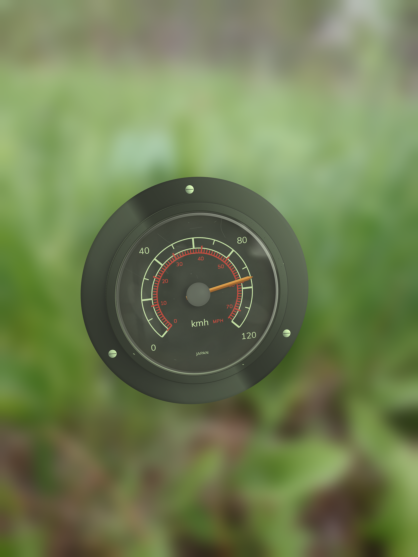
**95** km/h
